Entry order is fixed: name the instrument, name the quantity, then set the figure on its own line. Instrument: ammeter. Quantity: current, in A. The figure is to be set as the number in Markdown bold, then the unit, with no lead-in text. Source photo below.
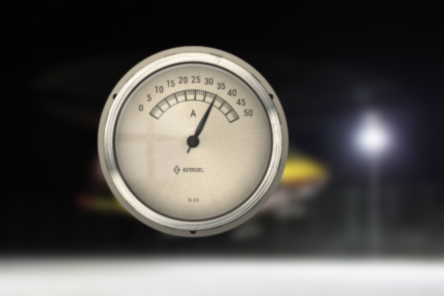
**35** A
